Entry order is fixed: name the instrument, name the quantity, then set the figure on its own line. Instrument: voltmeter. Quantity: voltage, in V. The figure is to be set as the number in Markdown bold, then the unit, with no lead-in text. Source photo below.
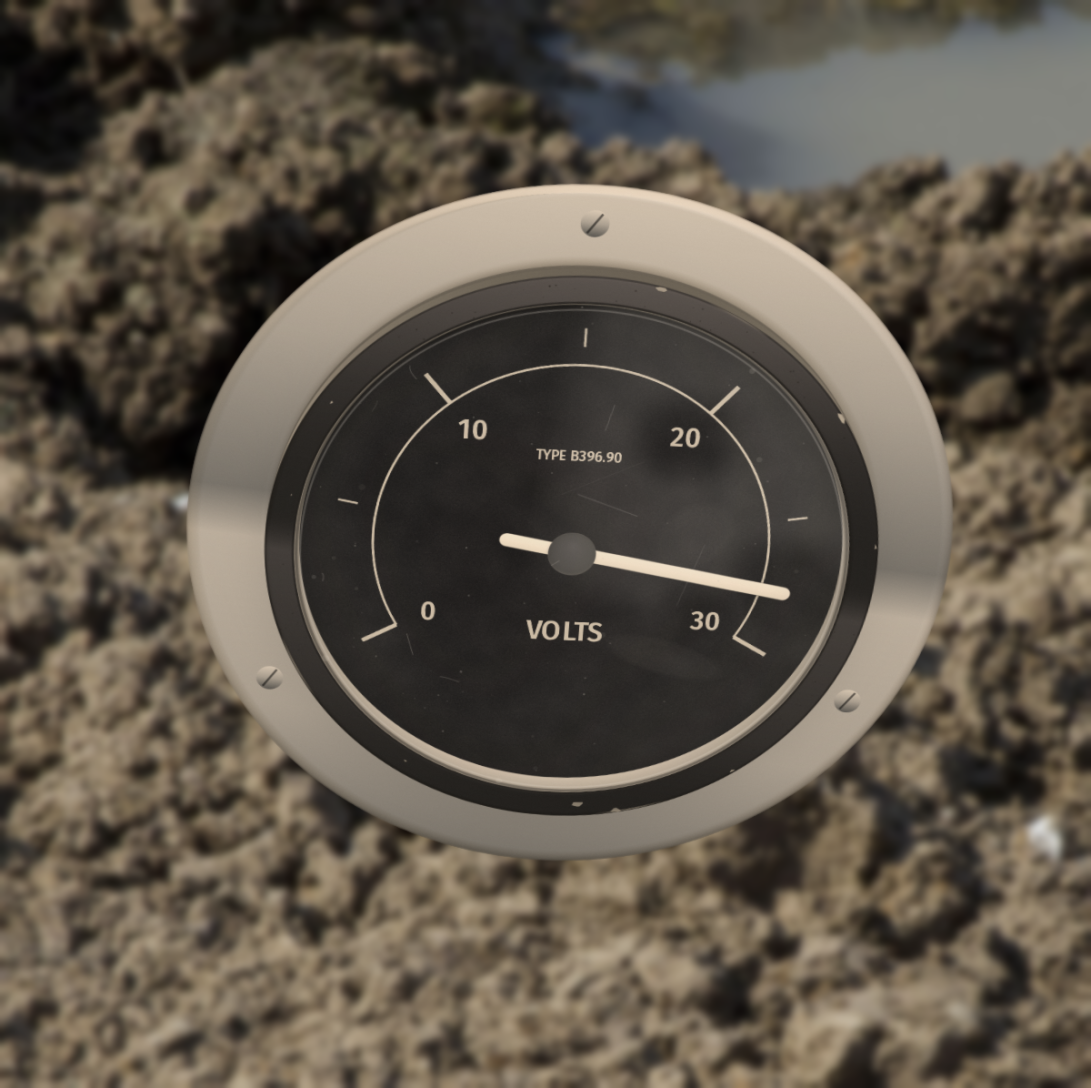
**27.5** V
